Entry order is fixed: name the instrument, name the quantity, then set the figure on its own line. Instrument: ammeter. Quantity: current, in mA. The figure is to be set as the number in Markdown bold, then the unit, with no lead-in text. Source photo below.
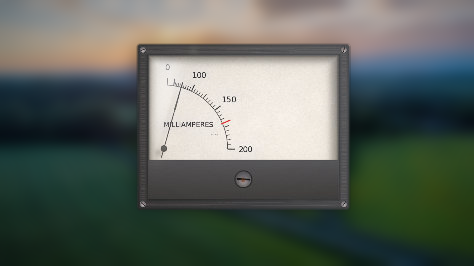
**75** mA
